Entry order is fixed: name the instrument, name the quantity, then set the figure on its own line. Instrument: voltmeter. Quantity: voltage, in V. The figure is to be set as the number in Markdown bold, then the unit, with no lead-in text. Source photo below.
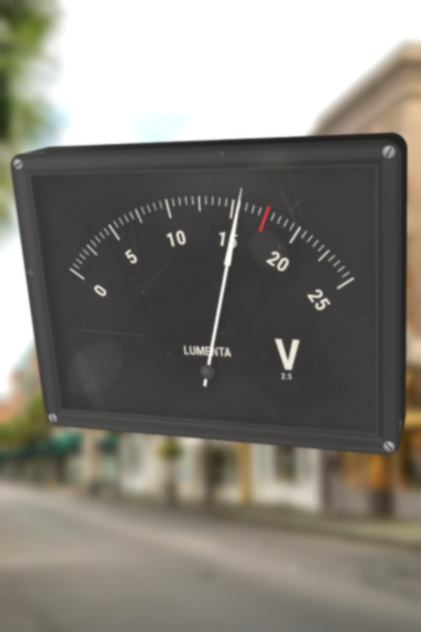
**15.5** V
